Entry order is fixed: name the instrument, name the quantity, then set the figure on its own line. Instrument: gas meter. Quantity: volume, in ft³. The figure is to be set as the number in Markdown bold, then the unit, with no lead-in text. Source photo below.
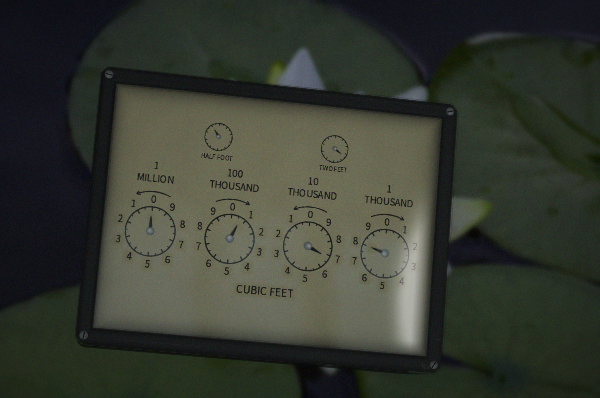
**6800** ft³
